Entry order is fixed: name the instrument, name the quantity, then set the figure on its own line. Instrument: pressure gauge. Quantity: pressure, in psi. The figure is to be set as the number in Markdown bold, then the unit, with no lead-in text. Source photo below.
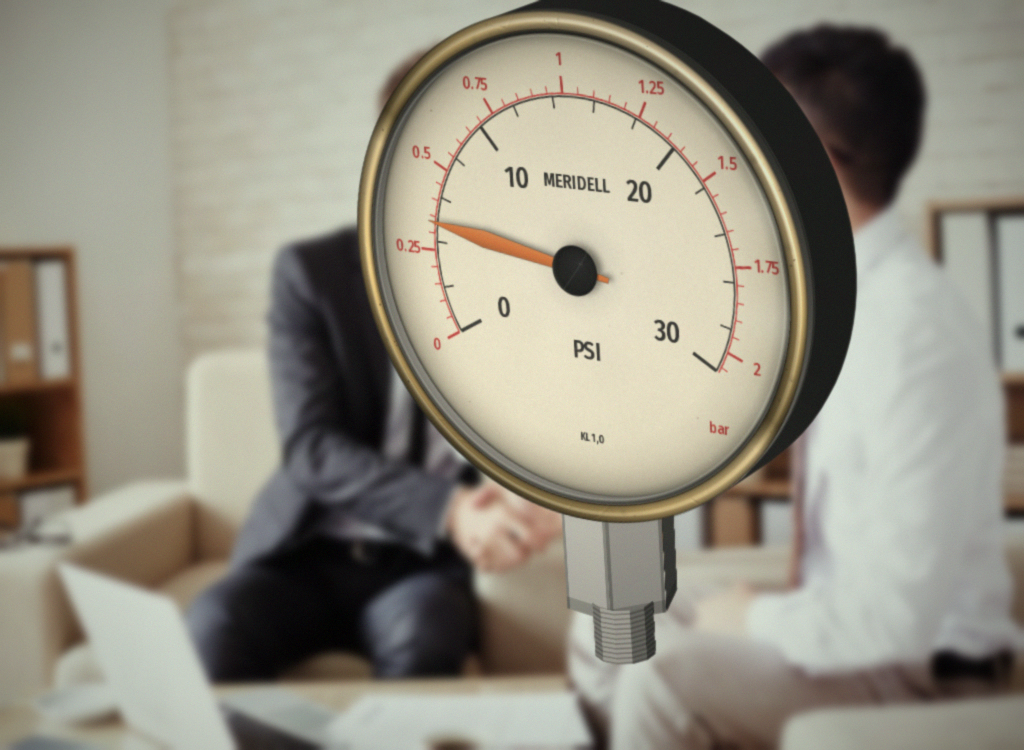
**5** psi
